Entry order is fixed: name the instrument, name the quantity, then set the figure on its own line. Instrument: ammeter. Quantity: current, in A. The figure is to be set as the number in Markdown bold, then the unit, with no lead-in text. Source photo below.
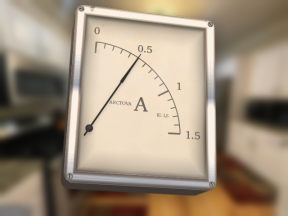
**0.5** A
